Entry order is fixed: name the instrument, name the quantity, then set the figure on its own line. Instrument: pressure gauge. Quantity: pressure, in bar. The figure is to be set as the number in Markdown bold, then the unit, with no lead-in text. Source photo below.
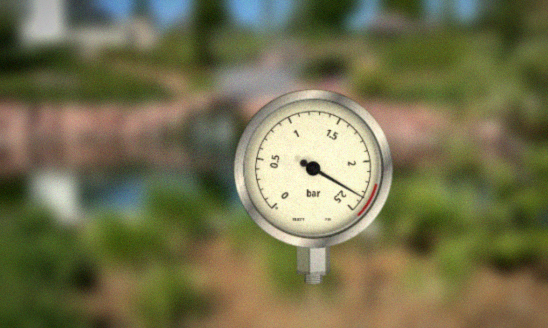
**2.35** bar
